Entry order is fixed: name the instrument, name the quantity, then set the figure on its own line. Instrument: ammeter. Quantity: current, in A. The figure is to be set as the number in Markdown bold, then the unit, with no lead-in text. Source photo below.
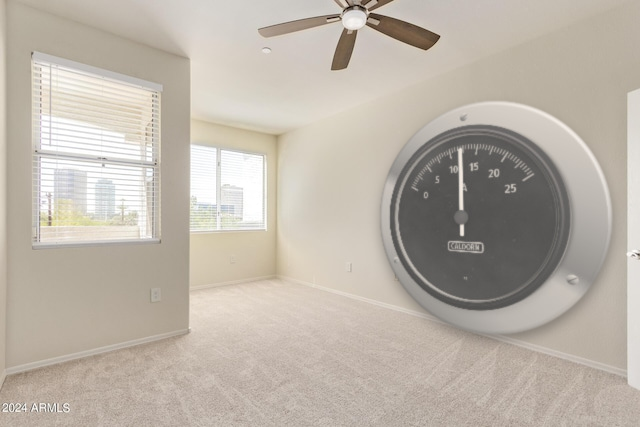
**12.5** A
